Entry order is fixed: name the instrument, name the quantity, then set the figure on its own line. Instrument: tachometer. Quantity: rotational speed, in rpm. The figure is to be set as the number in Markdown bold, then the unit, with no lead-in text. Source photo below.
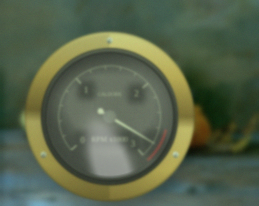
**2800** rpm
